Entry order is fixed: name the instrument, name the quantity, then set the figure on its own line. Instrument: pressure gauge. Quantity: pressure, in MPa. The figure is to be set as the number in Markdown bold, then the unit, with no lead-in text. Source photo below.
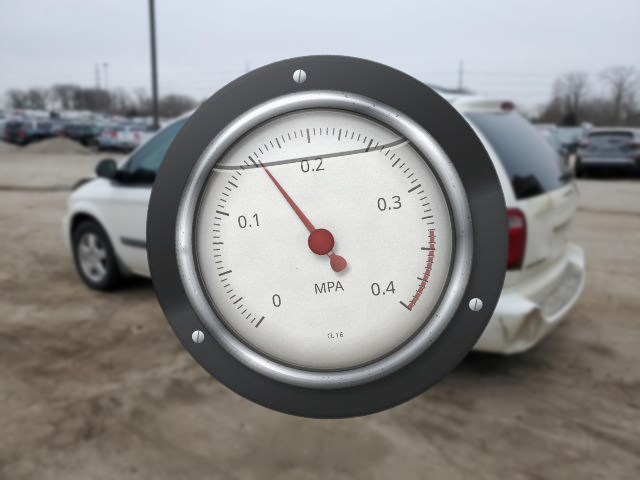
**0.155** MPa
